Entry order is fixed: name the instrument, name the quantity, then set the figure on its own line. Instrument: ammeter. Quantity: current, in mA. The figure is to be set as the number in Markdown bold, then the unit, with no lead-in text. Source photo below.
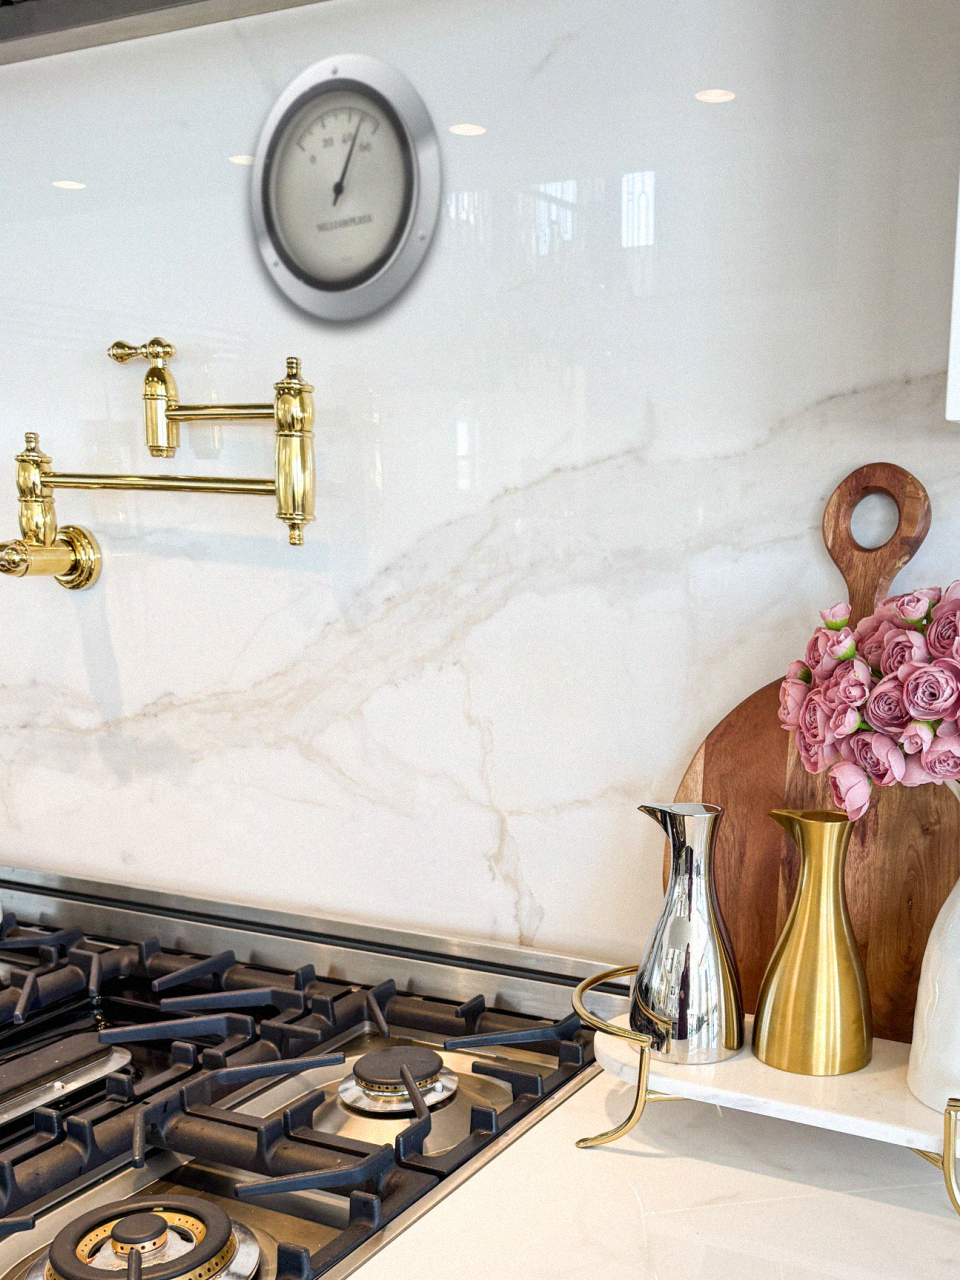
**50** mA
